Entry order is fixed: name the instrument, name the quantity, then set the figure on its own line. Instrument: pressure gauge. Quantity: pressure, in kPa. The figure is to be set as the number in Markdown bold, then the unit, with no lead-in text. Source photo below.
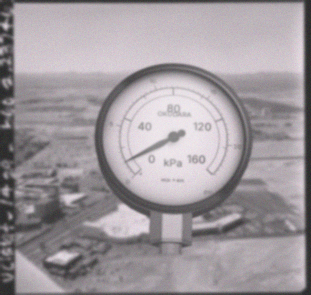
**10** kPa
